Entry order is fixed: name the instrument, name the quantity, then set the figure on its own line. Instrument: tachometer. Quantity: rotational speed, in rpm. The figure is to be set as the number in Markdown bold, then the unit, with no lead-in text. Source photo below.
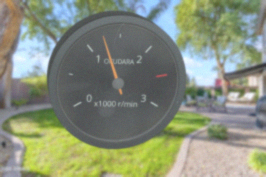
**1250** rpm
